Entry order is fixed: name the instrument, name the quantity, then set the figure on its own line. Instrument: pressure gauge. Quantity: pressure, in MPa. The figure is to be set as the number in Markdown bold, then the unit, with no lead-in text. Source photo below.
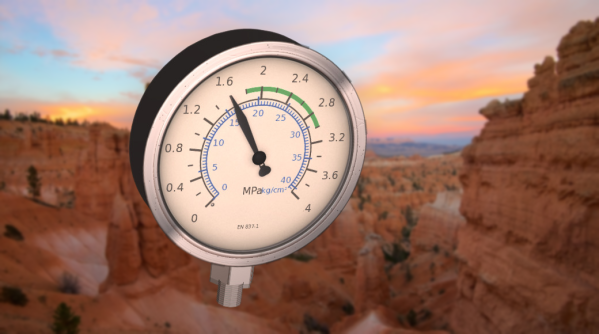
**1.6** MPa
